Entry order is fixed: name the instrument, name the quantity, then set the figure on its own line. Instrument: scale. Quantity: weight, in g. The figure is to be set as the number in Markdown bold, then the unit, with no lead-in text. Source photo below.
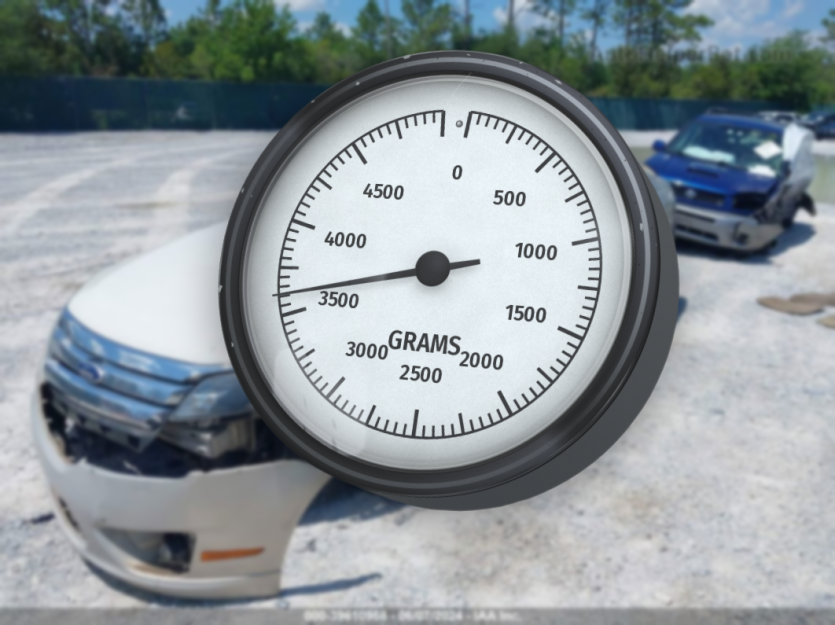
**3600** g
